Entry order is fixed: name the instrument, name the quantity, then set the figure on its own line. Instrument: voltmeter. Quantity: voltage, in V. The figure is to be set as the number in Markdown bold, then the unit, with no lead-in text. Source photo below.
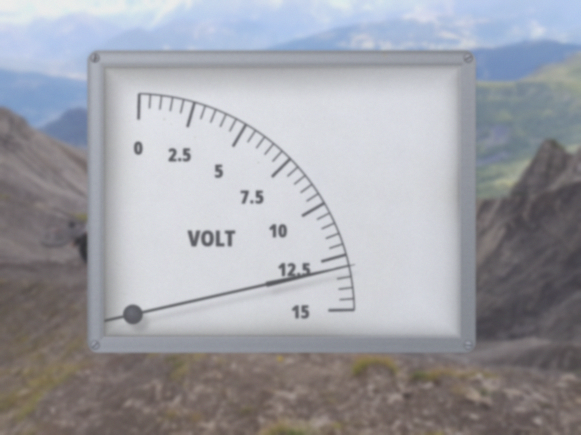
**13** V
